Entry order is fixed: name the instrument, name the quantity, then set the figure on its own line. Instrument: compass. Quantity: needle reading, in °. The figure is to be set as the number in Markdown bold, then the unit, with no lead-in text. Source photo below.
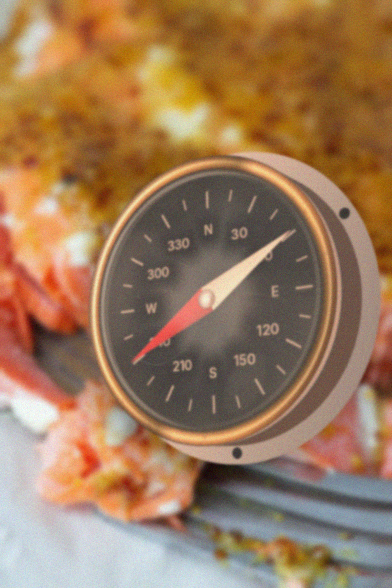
**240** °
